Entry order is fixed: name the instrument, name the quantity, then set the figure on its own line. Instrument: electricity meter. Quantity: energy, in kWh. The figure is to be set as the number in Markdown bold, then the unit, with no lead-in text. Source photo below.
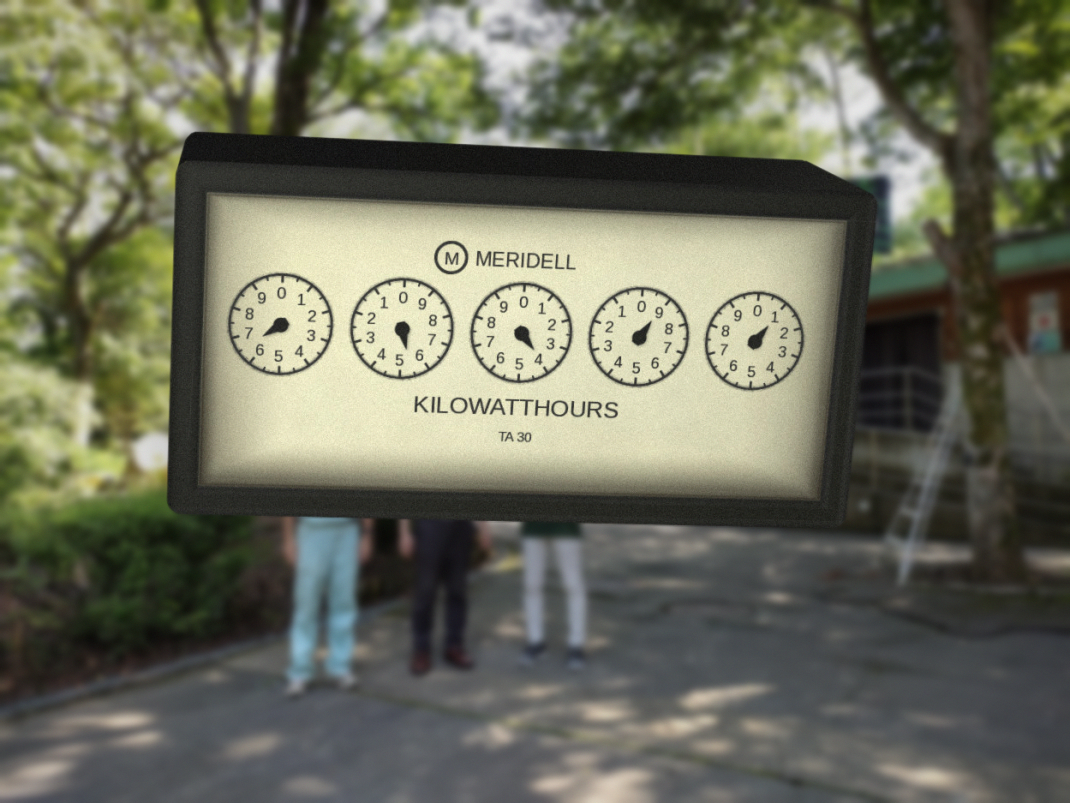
**65391** kWh
